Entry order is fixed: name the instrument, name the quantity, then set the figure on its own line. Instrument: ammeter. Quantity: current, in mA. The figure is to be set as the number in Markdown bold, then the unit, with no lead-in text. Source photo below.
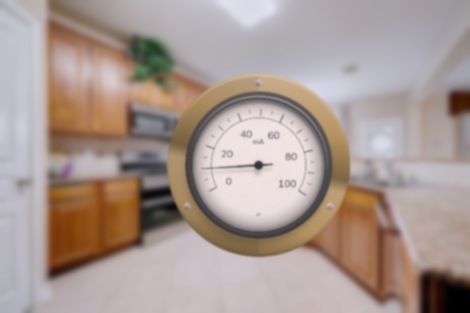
**10** mA
